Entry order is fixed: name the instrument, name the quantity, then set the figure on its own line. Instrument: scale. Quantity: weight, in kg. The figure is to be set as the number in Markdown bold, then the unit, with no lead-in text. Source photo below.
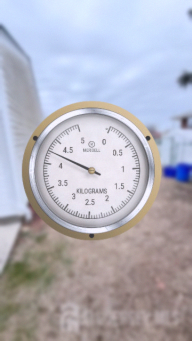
**4.25** kg
